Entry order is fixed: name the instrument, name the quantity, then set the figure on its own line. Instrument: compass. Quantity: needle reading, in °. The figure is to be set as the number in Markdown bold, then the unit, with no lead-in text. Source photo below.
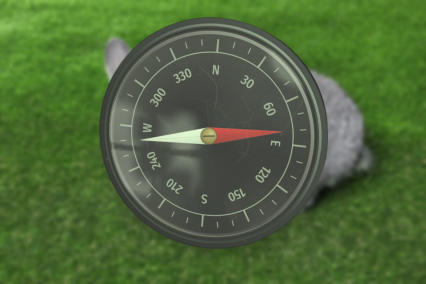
**80** °
